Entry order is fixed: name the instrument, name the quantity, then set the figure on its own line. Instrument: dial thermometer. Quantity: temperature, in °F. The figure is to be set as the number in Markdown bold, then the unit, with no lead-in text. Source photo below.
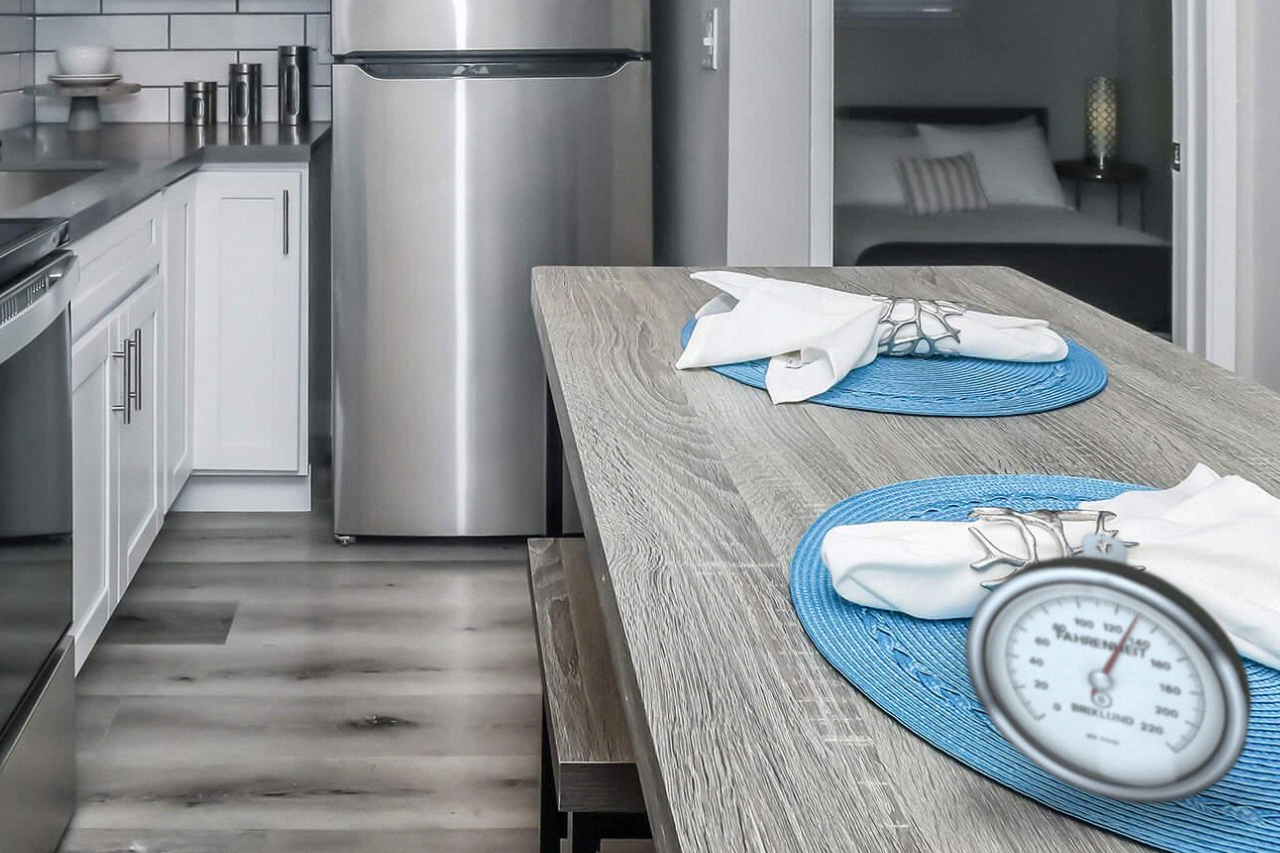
**130** °F
